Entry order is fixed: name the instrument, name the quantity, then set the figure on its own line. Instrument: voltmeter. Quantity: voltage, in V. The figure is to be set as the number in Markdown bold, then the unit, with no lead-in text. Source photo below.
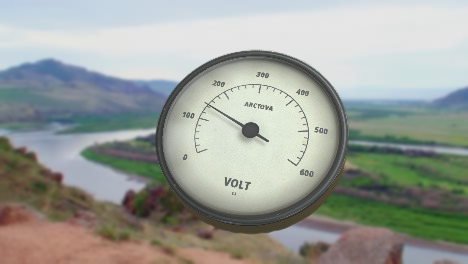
**140** V
